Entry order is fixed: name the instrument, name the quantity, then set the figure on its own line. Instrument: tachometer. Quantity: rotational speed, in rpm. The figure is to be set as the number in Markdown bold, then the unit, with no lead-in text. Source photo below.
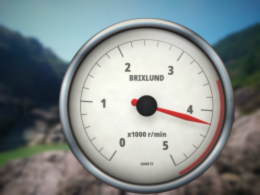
**4200** rpm
